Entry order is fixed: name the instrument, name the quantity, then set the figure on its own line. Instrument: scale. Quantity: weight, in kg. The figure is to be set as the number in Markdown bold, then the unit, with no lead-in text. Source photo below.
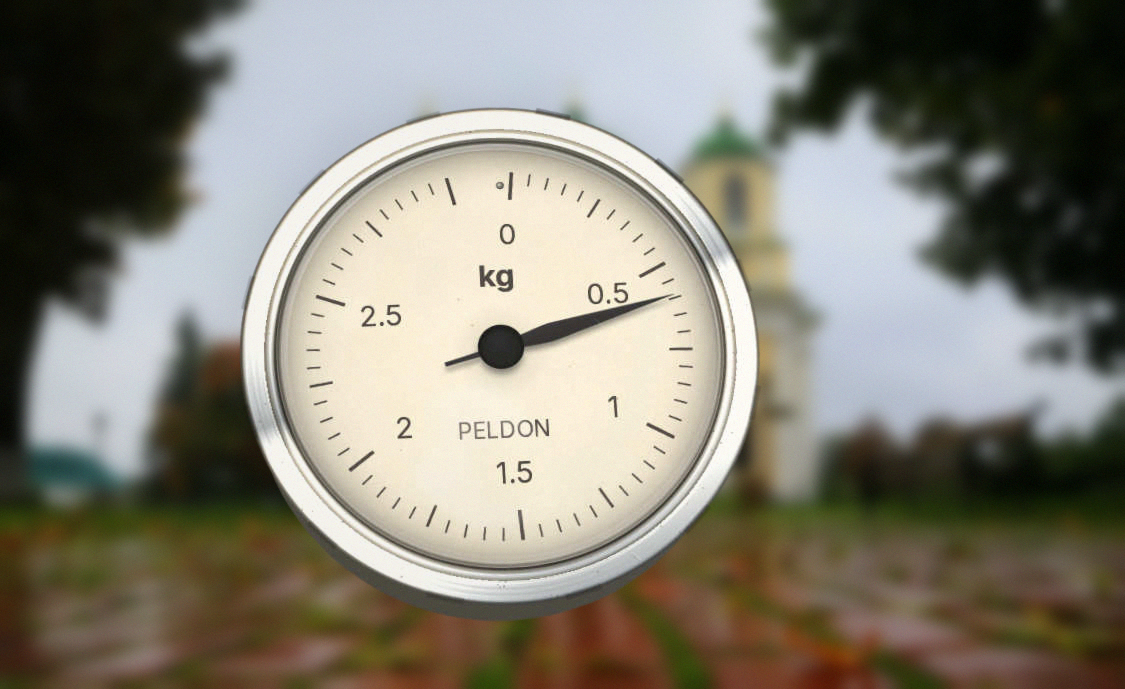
**0.6** kg
